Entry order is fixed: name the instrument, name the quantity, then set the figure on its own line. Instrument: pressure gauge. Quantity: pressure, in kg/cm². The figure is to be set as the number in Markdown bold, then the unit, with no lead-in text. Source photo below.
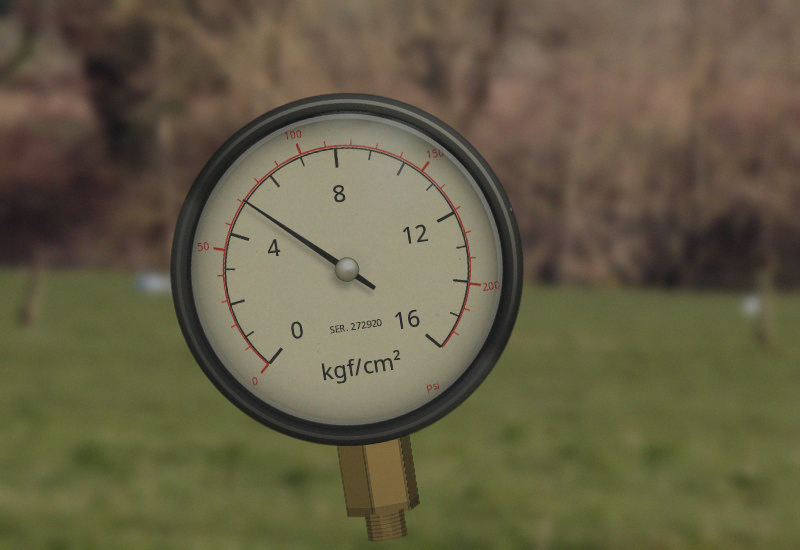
**5** kg/cm²
